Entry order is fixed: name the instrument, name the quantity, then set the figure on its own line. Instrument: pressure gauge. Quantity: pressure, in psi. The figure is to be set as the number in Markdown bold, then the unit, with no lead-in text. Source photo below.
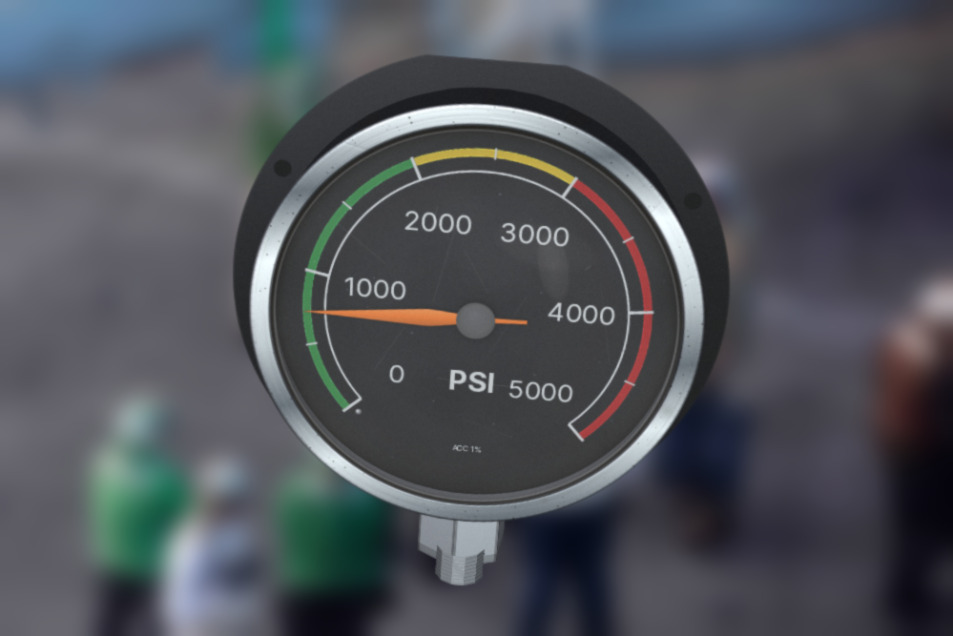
**750** psi
